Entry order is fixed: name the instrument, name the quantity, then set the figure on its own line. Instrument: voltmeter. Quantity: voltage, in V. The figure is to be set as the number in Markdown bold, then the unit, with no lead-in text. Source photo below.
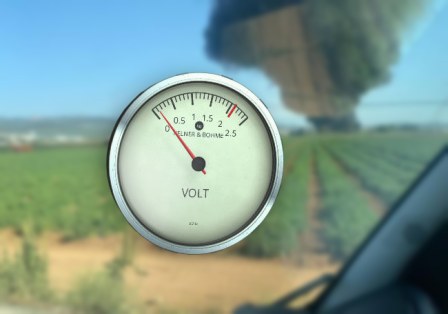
**0.1** V
